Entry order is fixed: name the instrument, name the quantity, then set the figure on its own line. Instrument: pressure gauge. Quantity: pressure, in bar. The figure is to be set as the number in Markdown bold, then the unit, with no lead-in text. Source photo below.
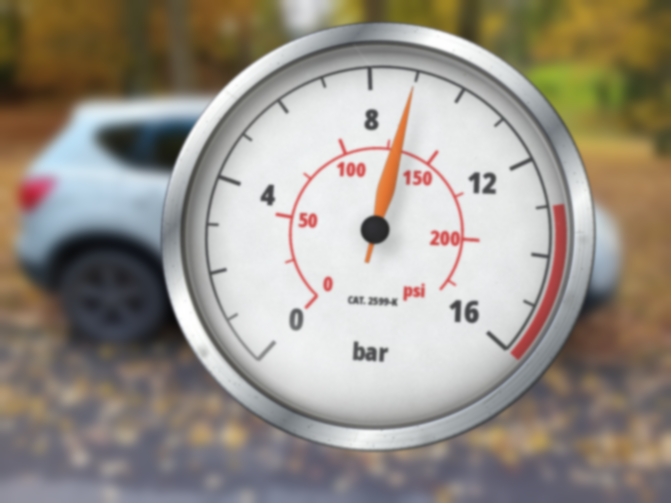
**9** bar
